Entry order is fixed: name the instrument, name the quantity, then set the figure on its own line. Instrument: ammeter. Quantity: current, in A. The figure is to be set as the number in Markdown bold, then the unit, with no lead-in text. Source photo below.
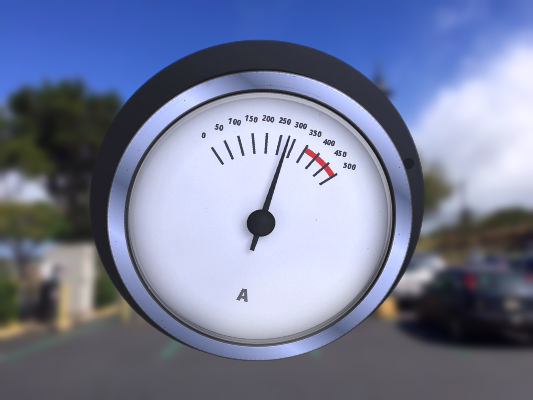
**275** A
